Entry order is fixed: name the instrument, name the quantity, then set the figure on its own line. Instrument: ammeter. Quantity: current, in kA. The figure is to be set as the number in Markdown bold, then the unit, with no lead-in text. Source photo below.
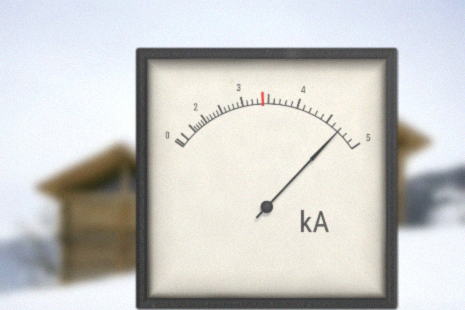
**4.7** kA
